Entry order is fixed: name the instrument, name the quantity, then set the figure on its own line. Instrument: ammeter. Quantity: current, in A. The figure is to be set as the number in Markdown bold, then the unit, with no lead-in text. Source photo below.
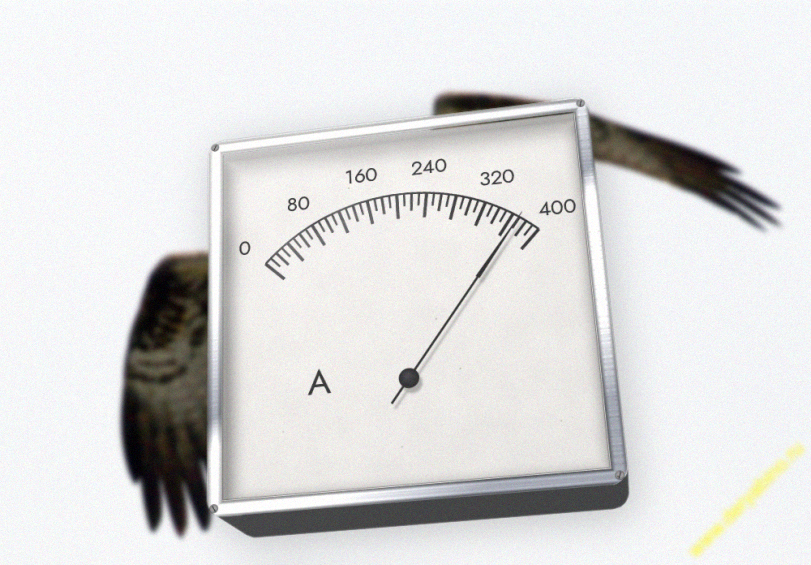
**370** A
